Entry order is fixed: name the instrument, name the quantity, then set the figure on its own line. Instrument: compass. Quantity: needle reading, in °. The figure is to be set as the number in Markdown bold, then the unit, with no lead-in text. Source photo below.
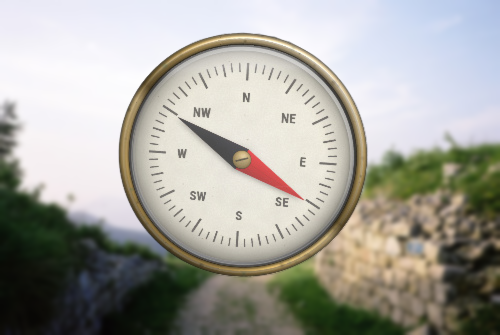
**120** °
